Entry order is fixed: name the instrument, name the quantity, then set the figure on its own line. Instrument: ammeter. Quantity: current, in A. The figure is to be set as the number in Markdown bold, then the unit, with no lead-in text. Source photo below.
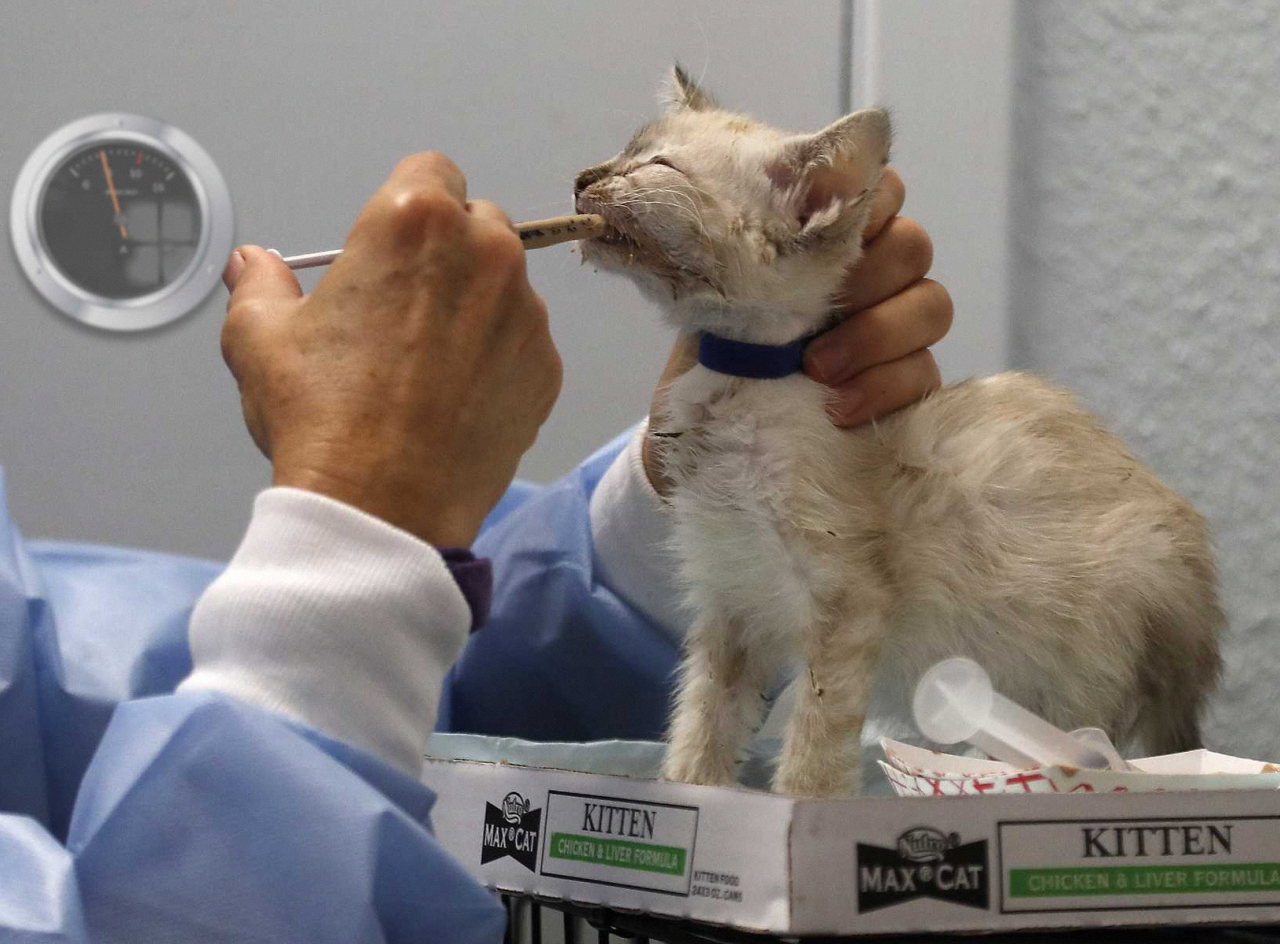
**5** A
